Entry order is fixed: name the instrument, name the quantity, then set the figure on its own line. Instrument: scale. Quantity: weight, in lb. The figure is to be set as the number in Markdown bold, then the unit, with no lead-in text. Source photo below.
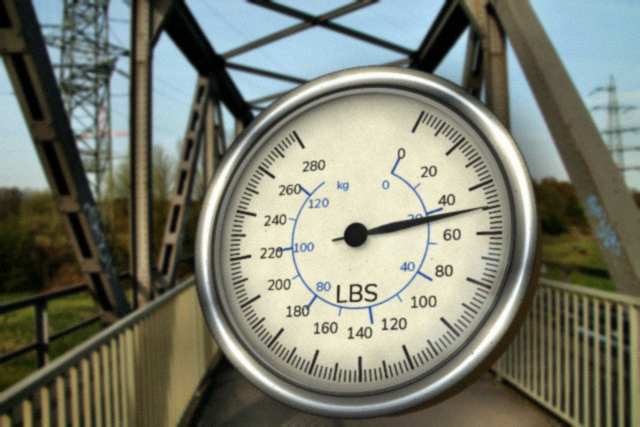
**50** lb
